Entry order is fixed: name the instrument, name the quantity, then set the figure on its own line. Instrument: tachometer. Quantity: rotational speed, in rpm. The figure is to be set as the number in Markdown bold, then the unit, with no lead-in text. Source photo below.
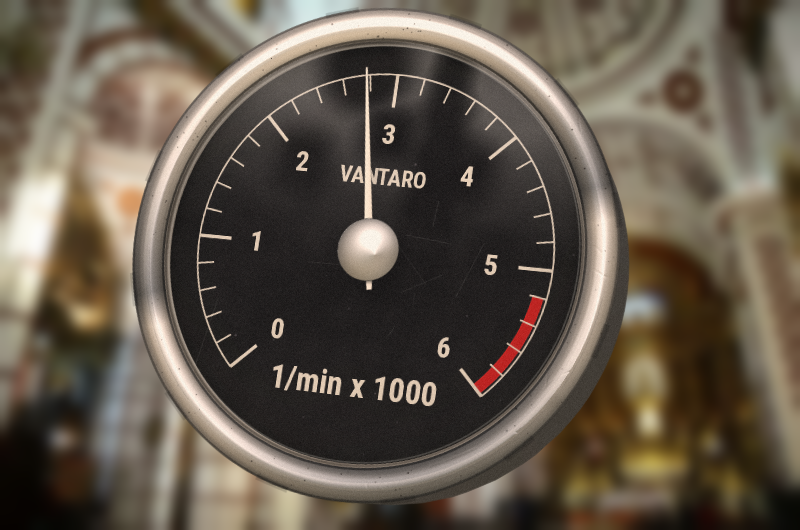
**2800** rpm
